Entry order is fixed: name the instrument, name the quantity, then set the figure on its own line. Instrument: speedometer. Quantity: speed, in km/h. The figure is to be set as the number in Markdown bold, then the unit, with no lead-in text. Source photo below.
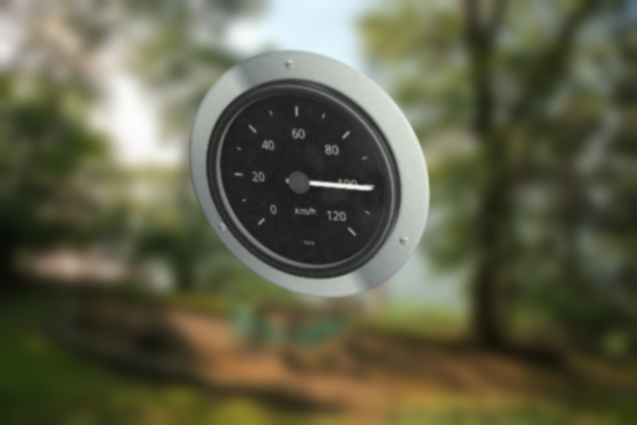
**100** km/h
